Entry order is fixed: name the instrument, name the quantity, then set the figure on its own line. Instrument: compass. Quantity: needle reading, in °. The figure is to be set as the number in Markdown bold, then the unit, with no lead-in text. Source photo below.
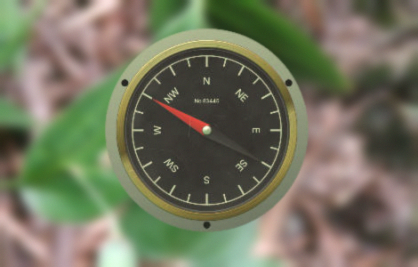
**300** °
